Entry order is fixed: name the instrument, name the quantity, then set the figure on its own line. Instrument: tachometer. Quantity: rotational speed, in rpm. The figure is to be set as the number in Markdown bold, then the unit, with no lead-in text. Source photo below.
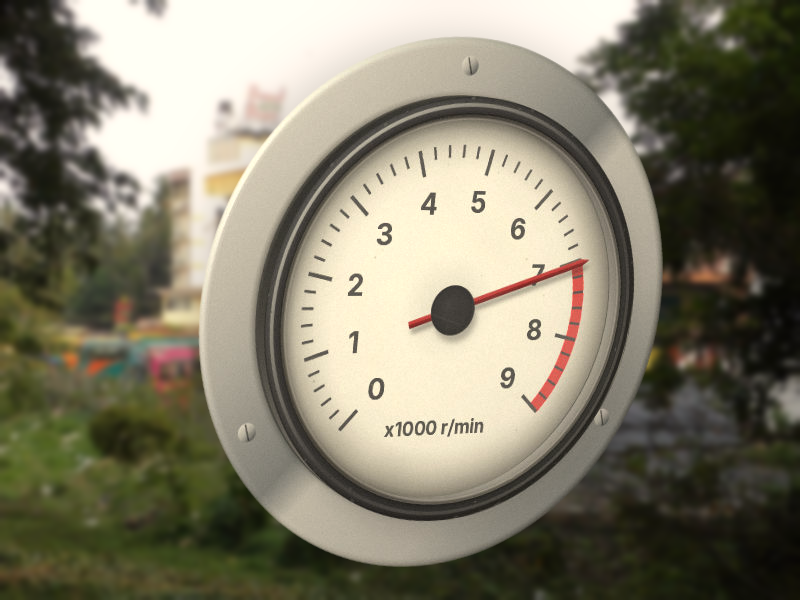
**7000** rpm
